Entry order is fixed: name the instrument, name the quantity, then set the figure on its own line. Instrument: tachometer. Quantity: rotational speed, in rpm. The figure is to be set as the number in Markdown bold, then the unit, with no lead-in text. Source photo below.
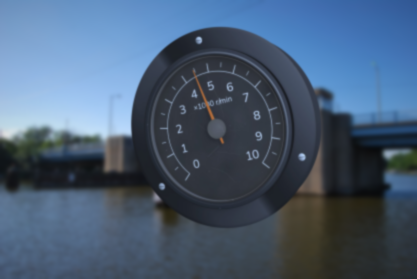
**4500** rpm
